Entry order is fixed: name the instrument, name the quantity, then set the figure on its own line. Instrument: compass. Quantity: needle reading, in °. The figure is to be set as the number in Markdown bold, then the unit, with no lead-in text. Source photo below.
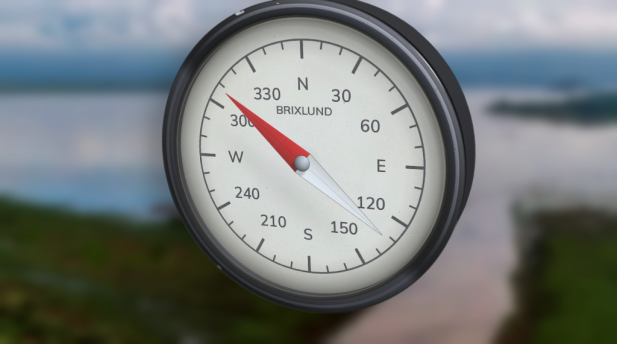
**310** °
